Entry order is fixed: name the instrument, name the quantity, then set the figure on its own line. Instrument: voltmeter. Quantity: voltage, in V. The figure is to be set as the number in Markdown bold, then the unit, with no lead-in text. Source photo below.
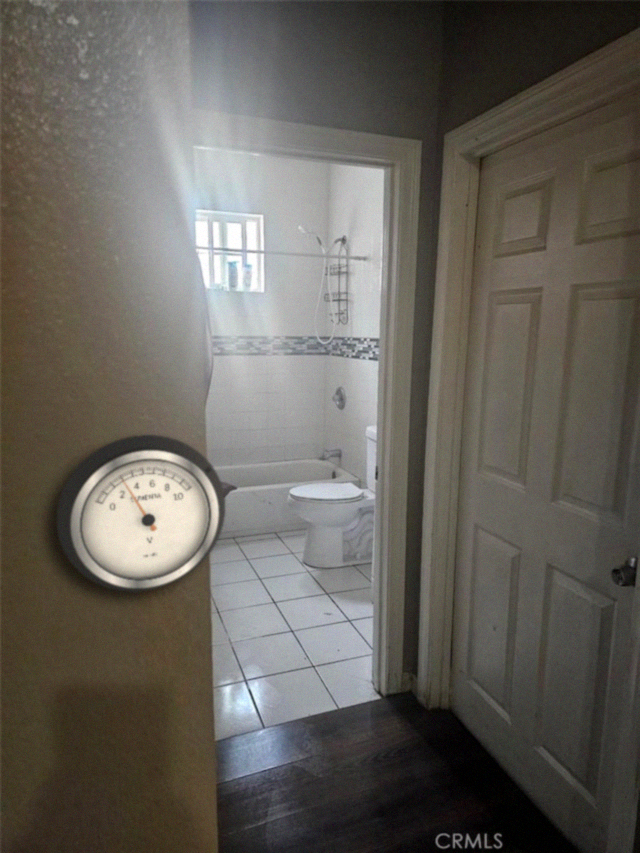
**3** V
